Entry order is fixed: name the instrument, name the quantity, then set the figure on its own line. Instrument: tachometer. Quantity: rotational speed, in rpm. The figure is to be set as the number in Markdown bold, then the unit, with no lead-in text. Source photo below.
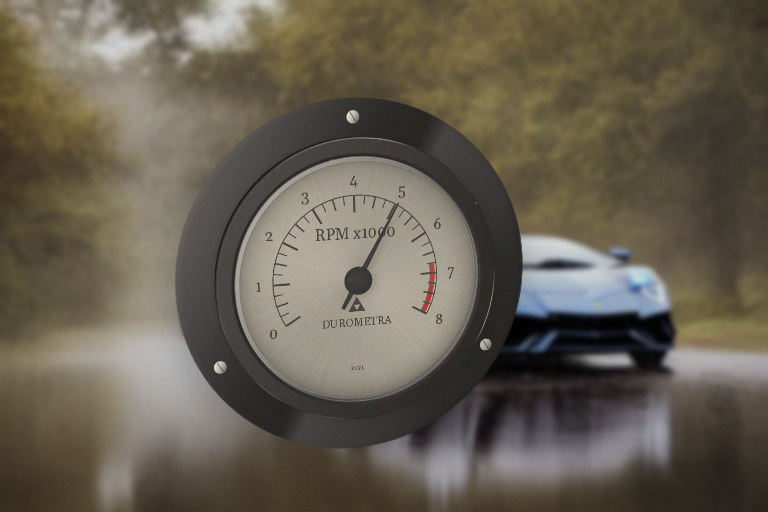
**5000** rpm
